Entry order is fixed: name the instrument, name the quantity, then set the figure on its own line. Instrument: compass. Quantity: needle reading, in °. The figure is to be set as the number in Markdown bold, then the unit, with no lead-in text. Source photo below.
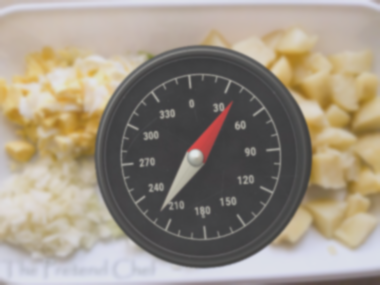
**40** °
